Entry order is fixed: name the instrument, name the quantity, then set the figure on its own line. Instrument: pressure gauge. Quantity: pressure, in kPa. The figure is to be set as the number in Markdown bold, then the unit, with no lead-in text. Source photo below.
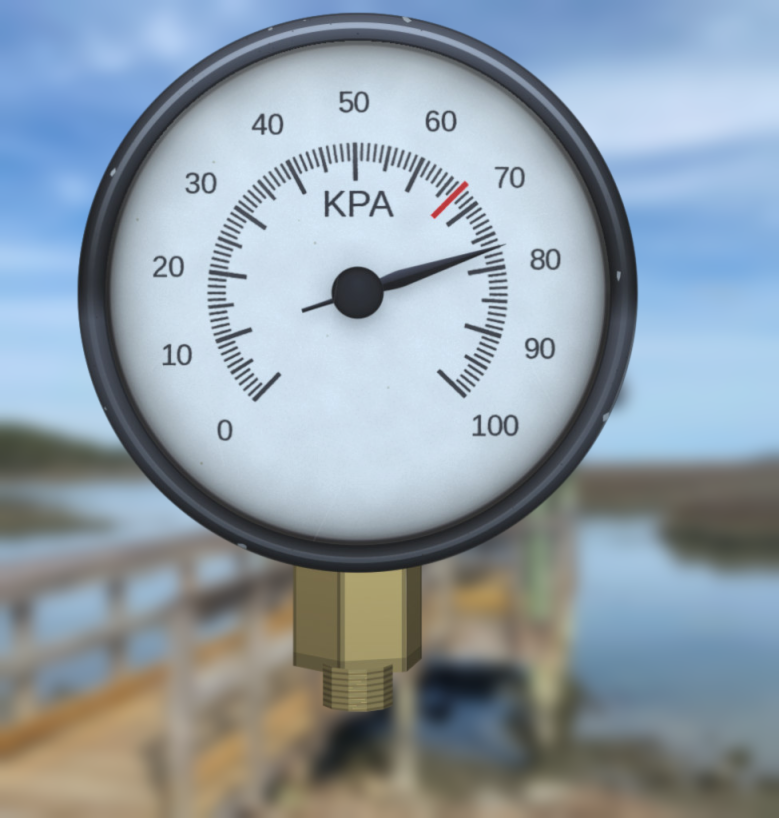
**77** kPa
